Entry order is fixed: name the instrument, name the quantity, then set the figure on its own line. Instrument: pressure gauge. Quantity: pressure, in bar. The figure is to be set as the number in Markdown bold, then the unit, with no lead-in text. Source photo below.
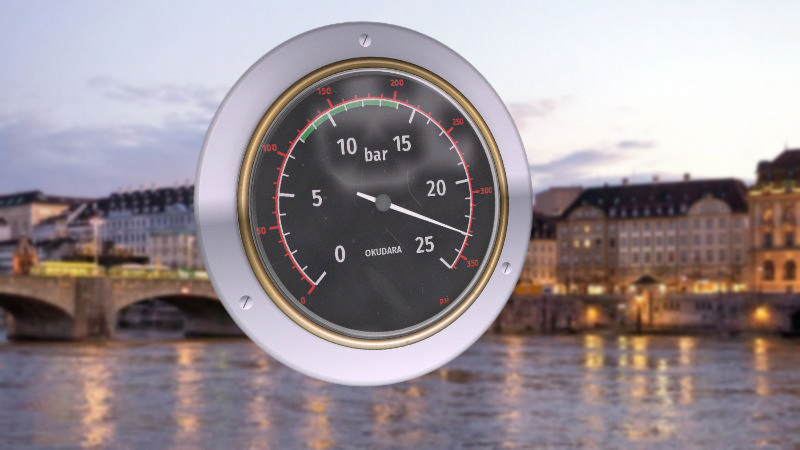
**23** bar
